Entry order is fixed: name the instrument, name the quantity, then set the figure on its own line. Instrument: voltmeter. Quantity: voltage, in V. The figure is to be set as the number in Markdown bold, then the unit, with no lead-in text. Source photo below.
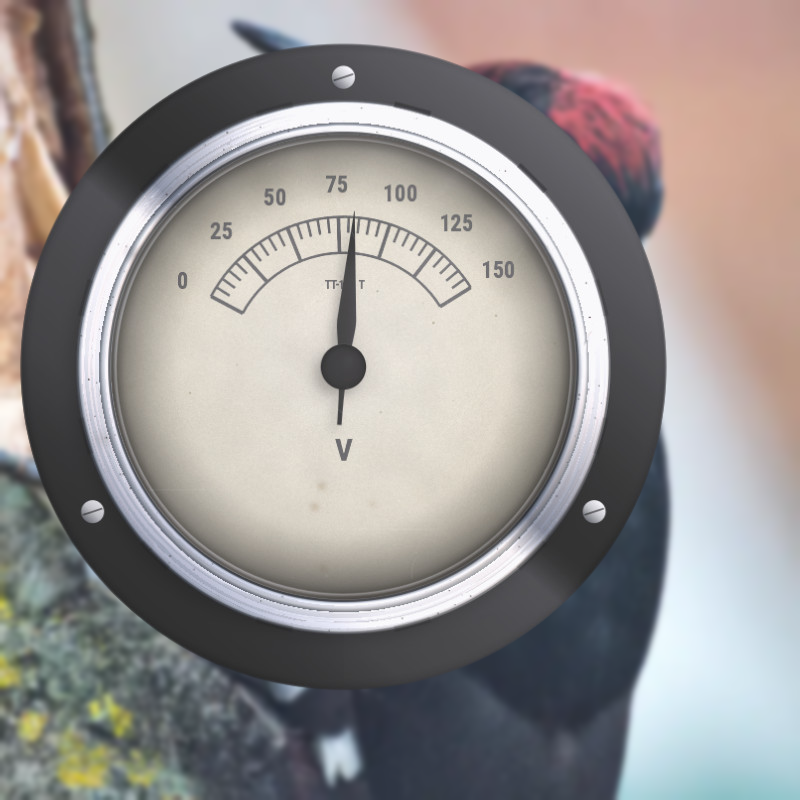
**82.5** V
